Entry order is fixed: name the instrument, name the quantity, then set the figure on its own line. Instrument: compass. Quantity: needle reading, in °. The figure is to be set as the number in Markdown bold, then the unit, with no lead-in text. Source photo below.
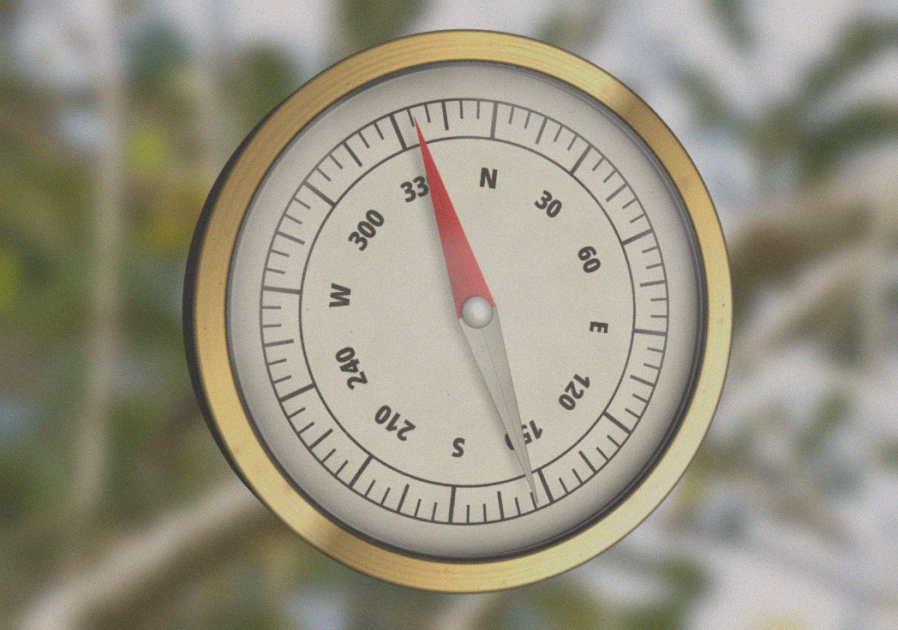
**335** °
